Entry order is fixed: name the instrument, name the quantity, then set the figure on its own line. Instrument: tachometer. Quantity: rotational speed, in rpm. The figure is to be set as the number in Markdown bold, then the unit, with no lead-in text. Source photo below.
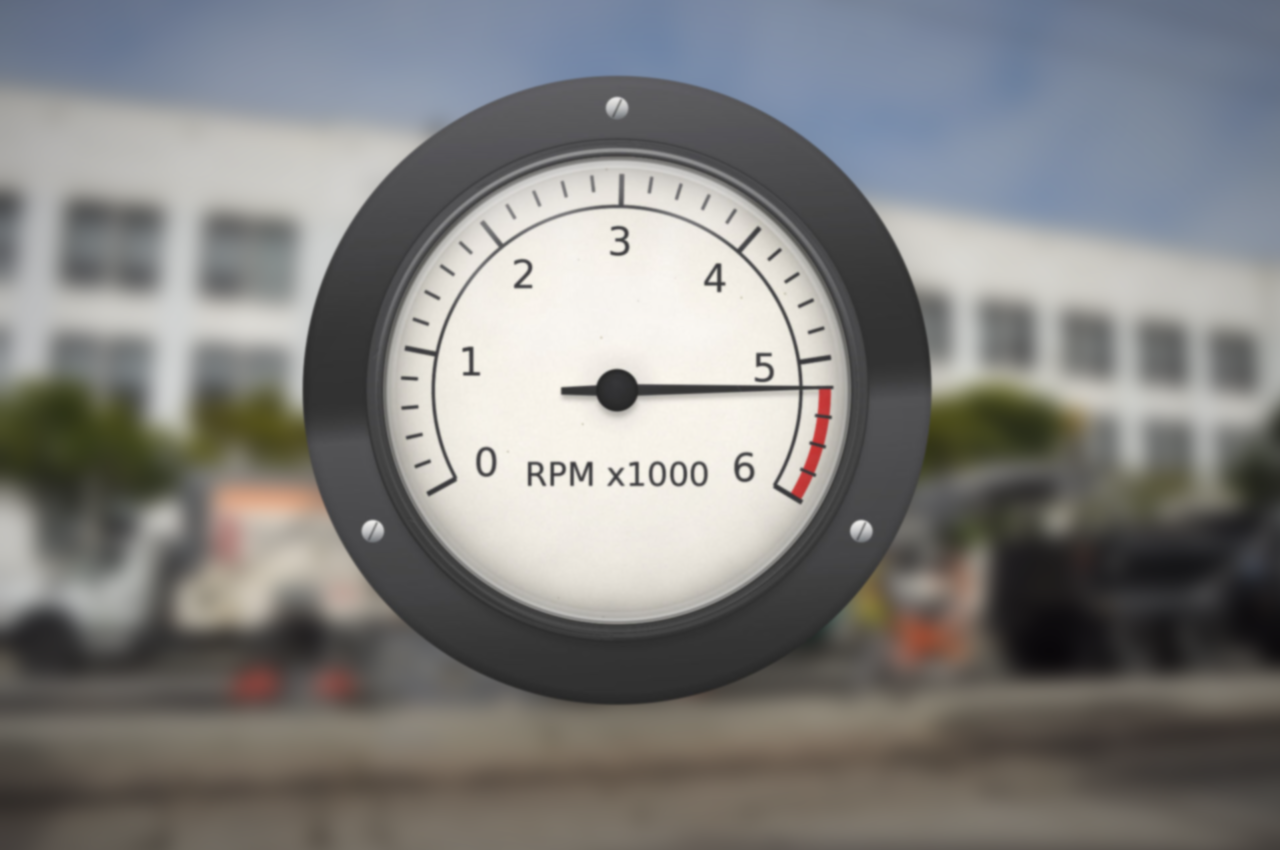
**5200** rpm
